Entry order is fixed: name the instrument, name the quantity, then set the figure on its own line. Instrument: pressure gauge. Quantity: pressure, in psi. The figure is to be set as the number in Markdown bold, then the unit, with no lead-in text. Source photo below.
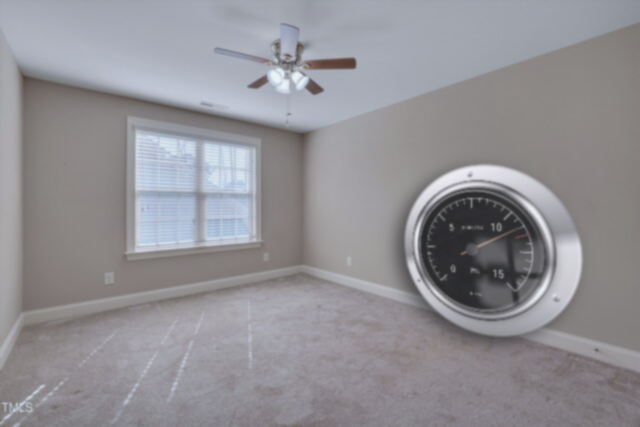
**11** psi
